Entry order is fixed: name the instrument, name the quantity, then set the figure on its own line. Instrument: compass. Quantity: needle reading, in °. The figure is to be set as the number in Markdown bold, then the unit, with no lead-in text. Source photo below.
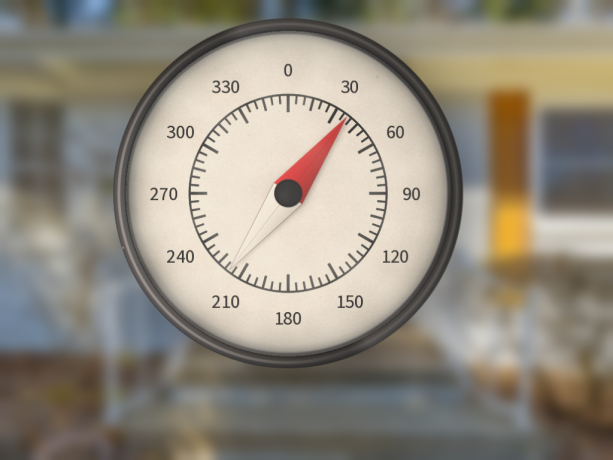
**37.5** °
